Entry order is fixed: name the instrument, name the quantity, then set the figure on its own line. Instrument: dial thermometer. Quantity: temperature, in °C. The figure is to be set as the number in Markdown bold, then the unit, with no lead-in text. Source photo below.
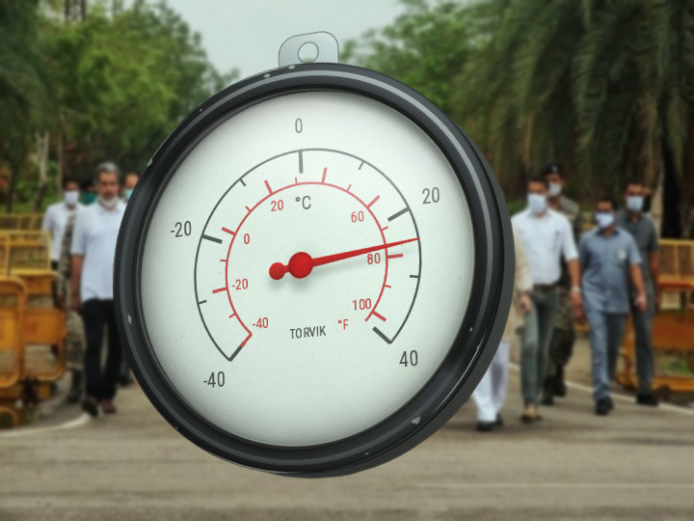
**25** °C
